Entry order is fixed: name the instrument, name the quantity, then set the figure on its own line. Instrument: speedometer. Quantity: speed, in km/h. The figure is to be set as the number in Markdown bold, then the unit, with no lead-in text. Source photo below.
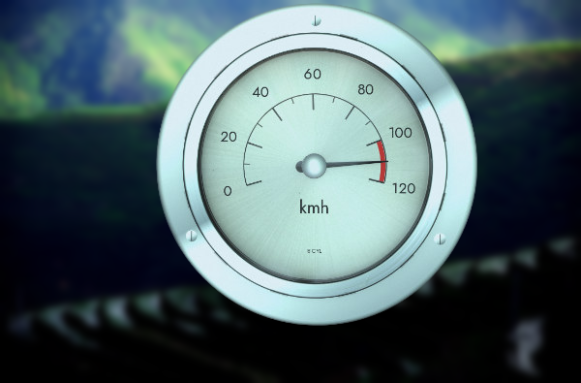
**110** km/h
